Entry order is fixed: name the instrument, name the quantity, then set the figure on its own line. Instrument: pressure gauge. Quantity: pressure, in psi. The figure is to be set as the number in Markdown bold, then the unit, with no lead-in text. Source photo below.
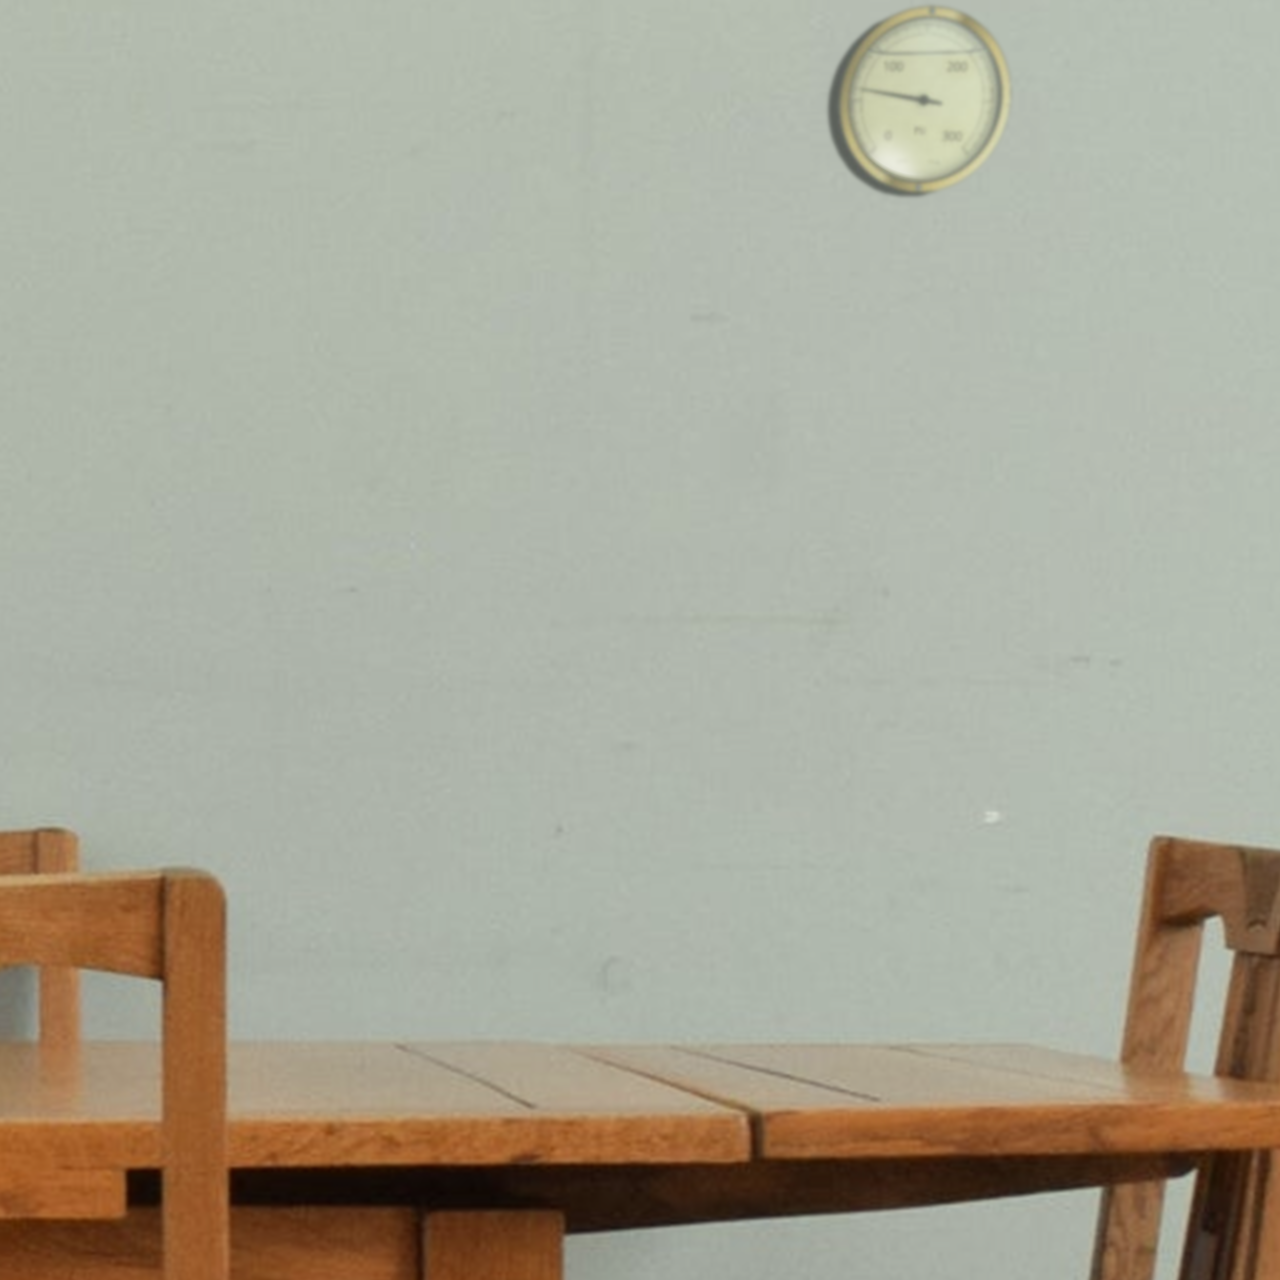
**60** psi
